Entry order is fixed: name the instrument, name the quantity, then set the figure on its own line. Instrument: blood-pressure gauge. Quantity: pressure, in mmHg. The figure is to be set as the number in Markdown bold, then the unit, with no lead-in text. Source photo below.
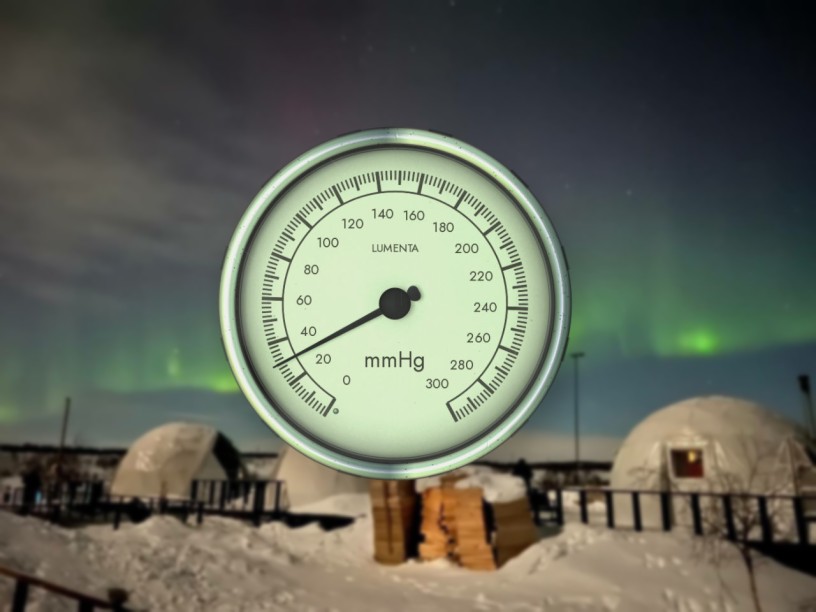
**30** mmHg
